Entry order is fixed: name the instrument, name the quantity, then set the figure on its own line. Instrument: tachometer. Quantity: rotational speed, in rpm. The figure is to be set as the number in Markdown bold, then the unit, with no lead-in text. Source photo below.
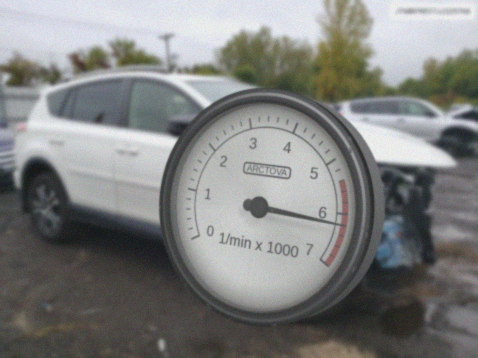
**6200** rpm
